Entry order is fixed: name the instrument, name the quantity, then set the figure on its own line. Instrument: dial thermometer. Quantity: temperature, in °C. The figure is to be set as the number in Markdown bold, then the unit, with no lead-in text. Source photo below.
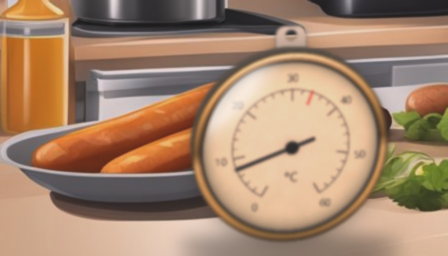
**8** °C
